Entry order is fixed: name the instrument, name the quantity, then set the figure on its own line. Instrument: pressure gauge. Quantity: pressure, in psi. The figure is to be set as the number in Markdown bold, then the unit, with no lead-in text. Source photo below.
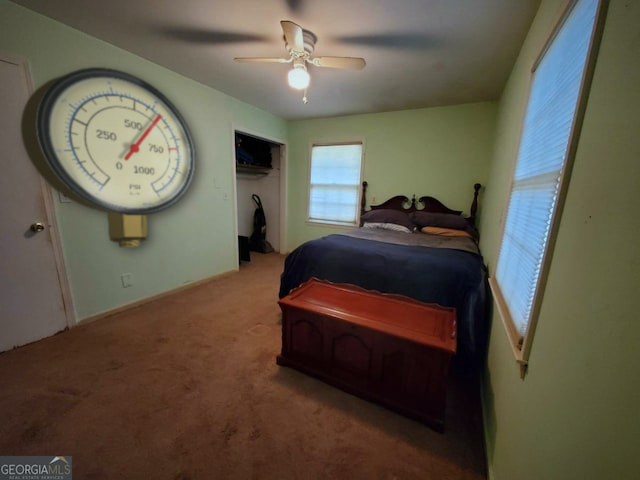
**600** psi
